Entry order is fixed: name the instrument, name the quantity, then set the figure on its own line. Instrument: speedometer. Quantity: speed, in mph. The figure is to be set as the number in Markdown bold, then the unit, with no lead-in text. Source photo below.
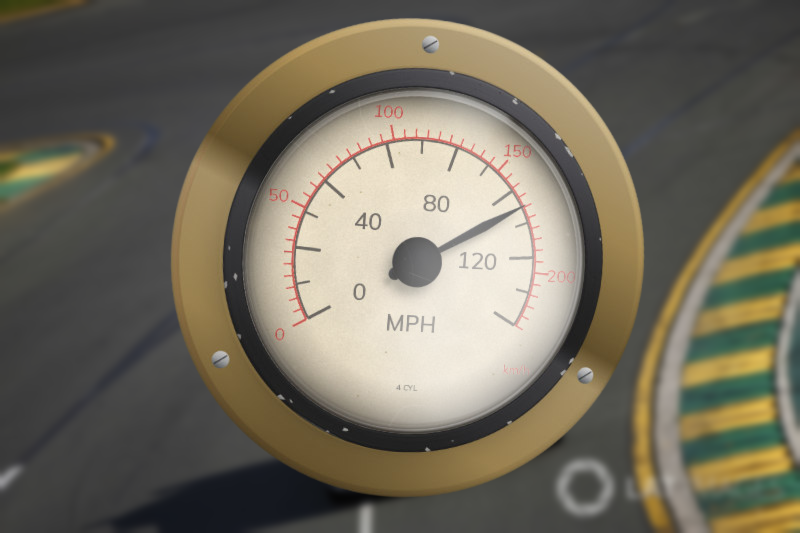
**105** mph
